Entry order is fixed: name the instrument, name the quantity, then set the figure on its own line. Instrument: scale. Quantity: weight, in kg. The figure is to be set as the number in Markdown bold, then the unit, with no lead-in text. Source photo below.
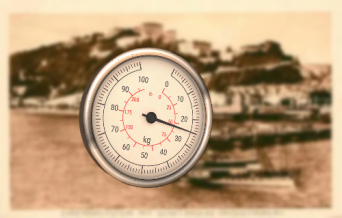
**25** kg
